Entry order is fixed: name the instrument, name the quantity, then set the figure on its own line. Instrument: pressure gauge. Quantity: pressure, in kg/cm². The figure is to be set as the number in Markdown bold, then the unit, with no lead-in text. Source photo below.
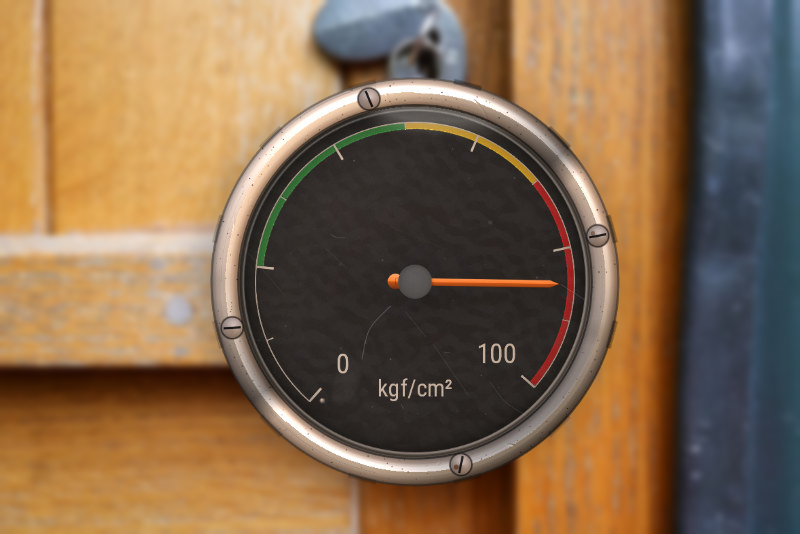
**85** kg/cm²
